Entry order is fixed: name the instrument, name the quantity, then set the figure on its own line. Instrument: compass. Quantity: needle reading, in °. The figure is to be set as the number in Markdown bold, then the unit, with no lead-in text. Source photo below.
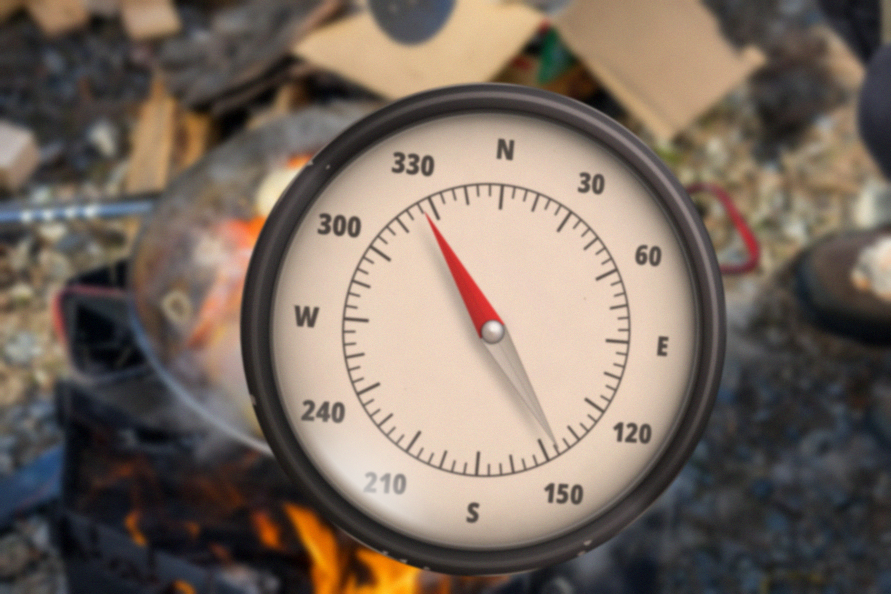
**325** °
